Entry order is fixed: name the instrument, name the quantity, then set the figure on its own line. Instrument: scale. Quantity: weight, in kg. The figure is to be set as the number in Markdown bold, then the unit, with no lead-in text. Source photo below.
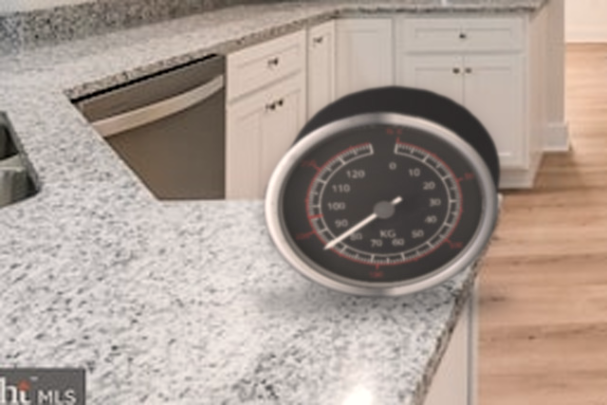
**85** kg
